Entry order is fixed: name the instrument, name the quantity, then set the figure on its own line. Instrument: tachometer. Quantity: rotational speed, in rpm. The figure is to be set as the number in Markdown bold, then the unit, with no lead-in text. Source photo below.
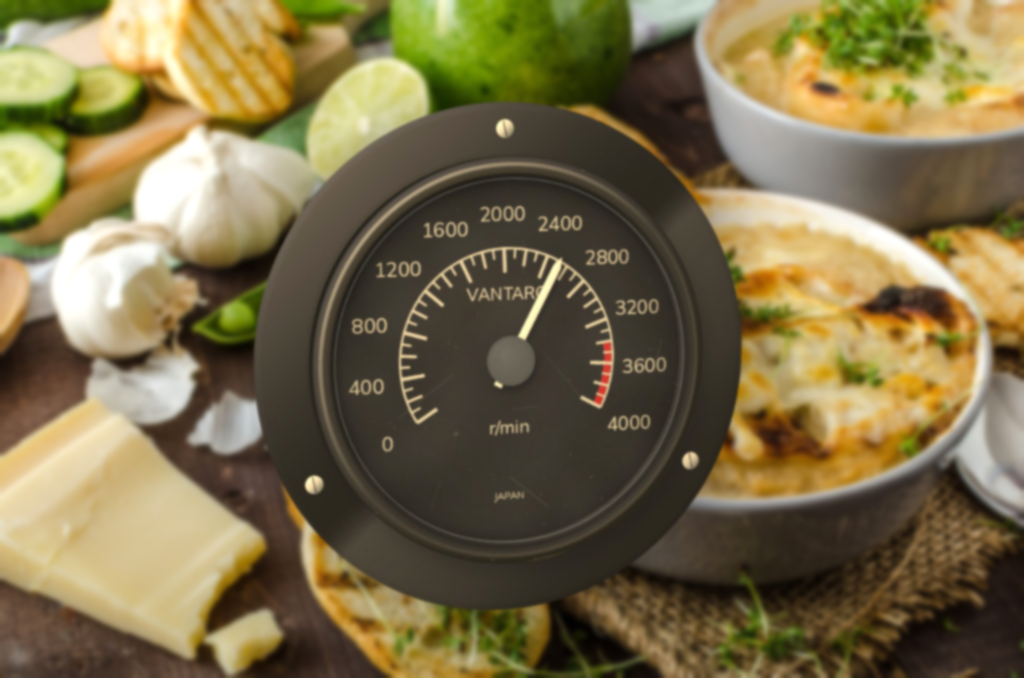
**2500** rpm
